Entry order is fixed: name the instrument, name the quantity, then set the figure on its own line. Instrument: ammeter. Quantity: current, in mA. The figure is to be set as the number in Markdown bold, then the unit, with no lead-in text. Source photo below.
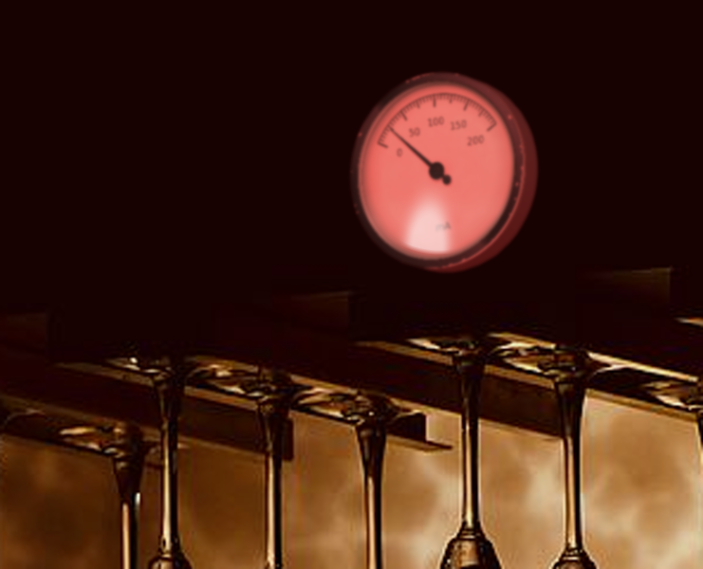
**25** mA
